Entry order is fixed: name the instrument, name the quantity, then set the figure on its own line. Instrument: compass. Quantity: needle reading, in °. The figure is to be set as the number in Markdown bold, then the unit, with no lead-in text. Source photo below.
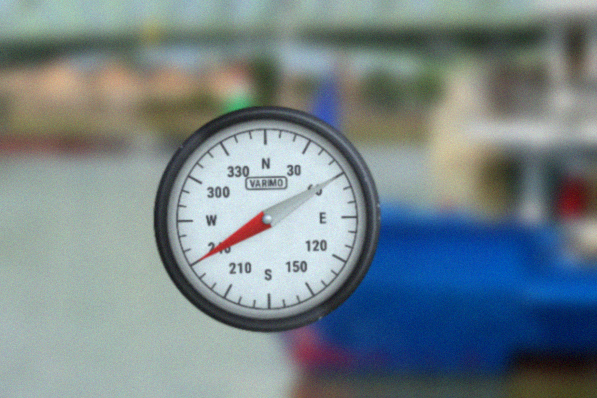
**240** °
